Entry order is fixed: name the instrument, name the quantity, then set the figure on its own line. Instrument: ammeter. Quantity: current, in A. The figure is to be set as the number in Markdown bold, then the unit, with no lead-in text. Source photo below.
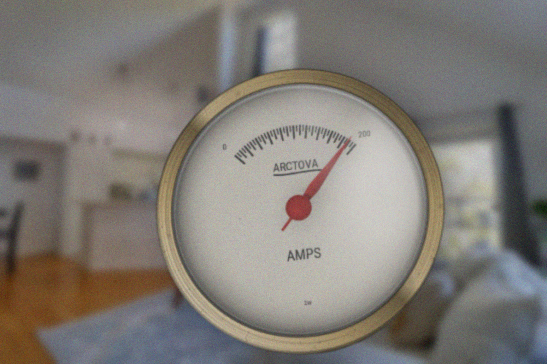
**190** A
